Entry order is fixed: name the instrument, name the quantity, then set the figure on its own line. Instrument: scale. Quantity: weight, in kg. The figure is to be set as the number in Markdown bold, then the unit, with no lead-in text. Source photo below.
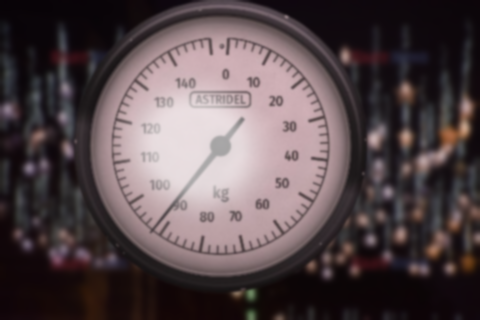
**92** kg
